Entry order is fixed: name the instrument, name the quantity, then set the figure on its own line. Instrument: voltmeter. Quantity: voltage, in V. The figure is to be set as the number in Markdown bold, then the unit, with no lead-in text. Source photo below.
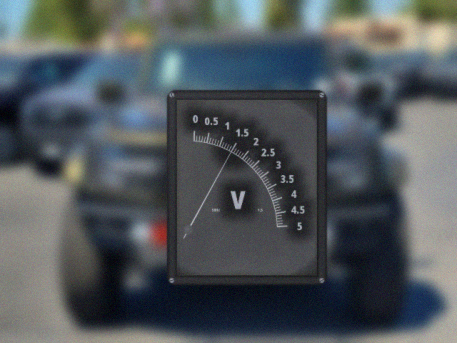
**1.5** V
